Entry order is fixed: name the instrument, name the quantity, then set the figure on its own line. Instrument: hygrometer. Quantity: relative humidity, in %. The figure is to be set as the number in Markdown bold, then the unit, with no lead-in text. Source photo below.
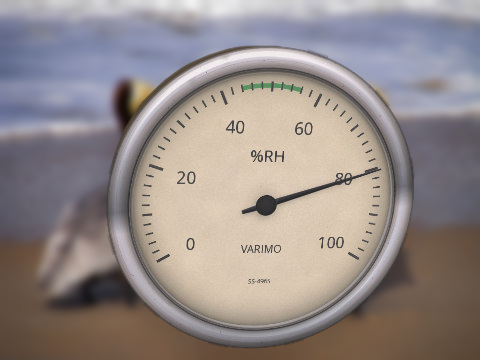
**80** %
